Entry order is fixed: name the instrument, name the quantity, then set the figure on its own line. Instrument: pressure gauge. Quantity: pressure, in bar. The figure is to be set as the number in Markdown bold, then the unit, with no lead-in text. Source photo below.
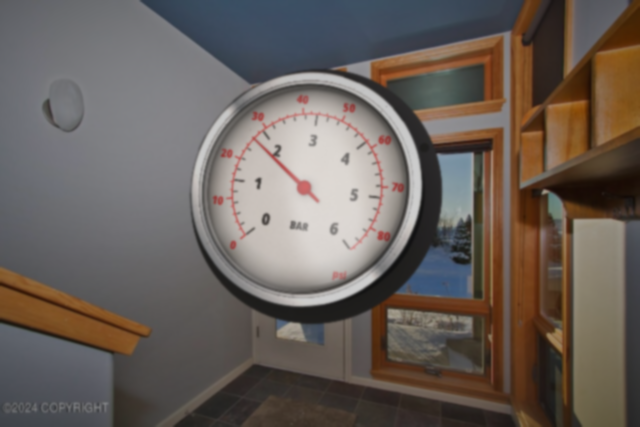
**1.8** bar
